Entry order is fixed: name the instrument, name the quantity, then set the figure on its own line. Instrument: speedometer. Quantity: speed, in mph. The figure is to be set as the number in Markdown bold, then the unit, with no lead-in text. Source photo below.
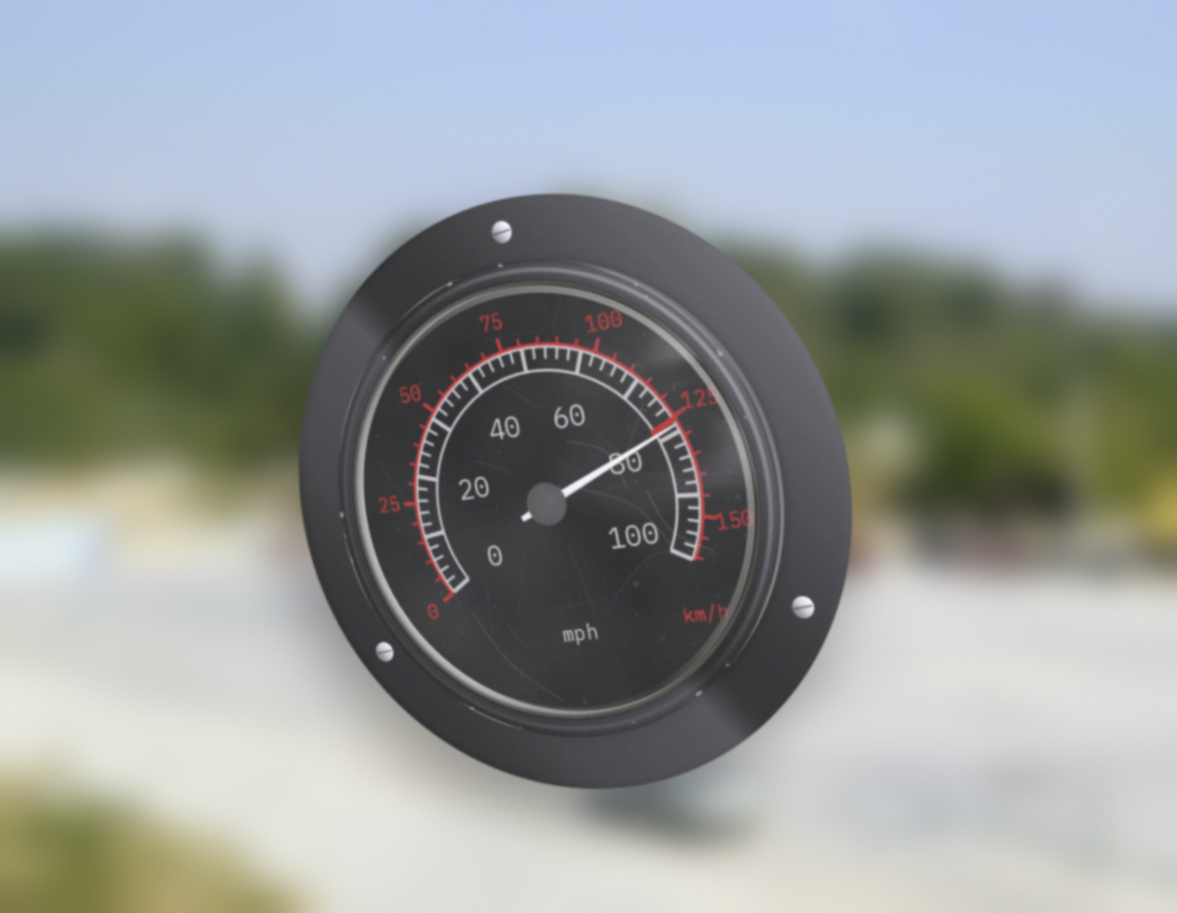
**79** mph
